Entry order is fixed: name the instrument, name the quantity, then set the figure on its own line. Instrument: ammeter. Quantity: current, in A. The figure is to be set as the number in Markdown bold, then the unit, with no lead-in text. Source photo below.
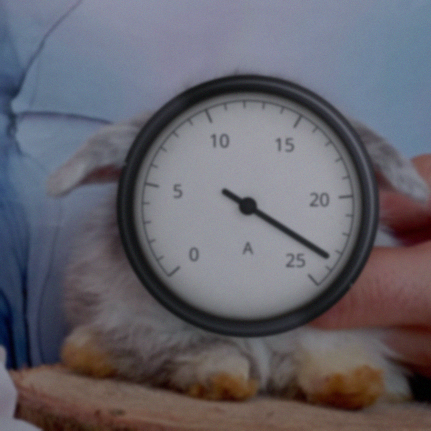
**23.5** A
